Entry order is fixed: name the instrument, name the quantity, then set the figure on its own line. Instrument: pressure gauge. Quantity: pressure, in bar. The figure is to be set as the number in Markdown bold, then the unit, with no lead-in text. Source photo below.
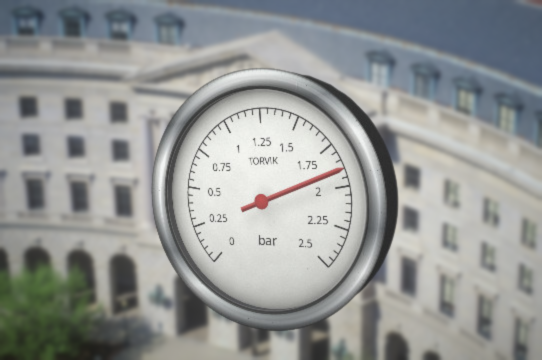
**1.9** bar
